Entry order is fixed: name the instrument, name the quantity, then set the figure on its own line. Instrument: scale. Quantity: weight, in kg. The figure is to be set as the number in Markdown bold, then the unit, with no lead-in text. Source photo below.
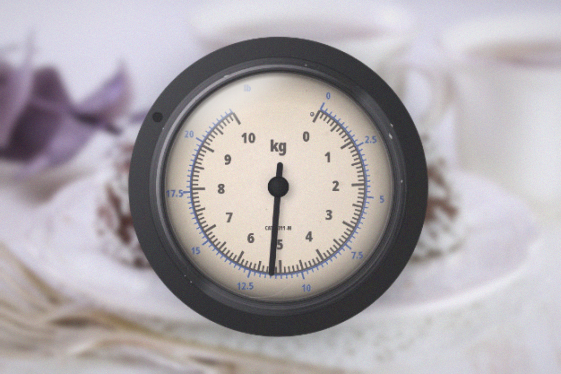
**5.2** kg
